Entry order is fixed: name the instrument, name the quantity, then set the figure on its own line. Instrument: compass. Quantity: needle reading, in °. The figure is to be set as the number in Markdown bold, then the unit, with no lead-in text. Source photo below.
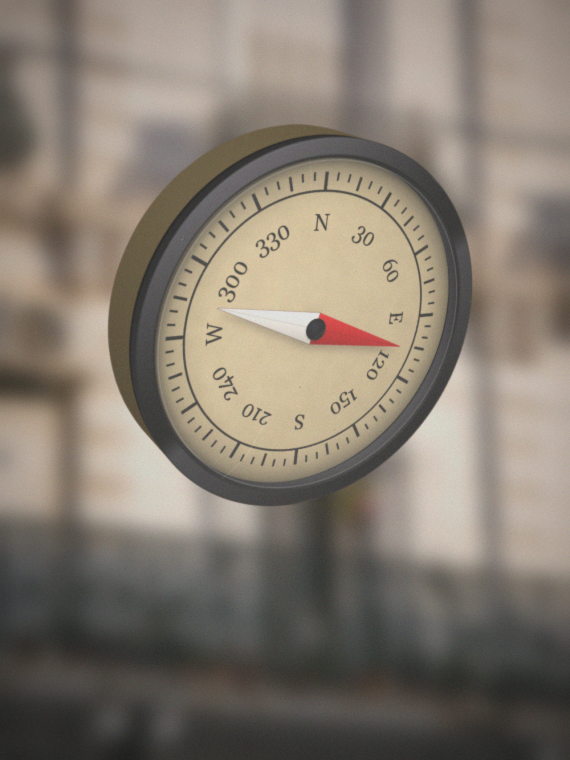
**105** °
